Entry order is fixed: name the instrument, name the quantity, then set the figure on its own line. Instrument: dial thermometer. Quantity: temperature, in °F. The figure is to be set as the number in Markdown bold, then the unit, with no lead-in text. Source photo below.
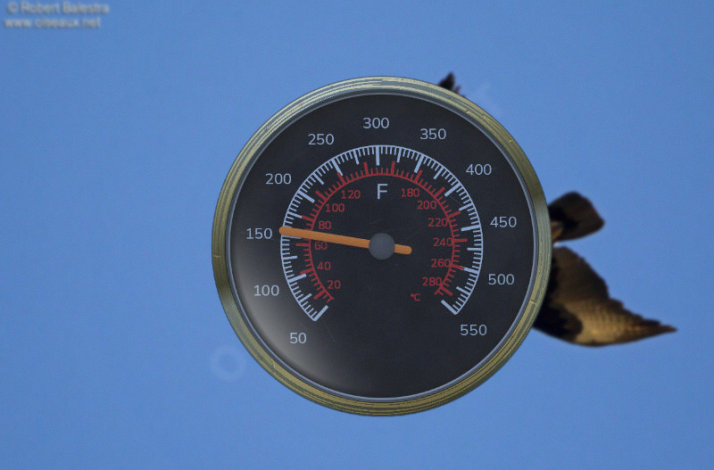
**155** °F
